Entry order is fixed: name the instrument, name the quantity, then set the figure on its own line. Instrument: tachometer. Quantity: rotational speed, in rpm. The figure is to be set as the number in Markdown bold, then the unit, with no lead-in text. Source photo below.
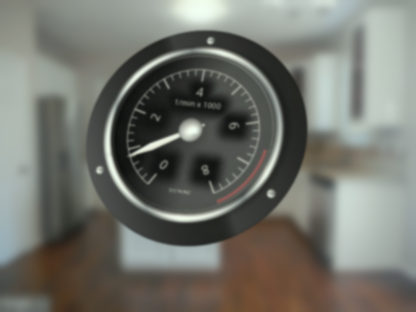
**800** rpm
